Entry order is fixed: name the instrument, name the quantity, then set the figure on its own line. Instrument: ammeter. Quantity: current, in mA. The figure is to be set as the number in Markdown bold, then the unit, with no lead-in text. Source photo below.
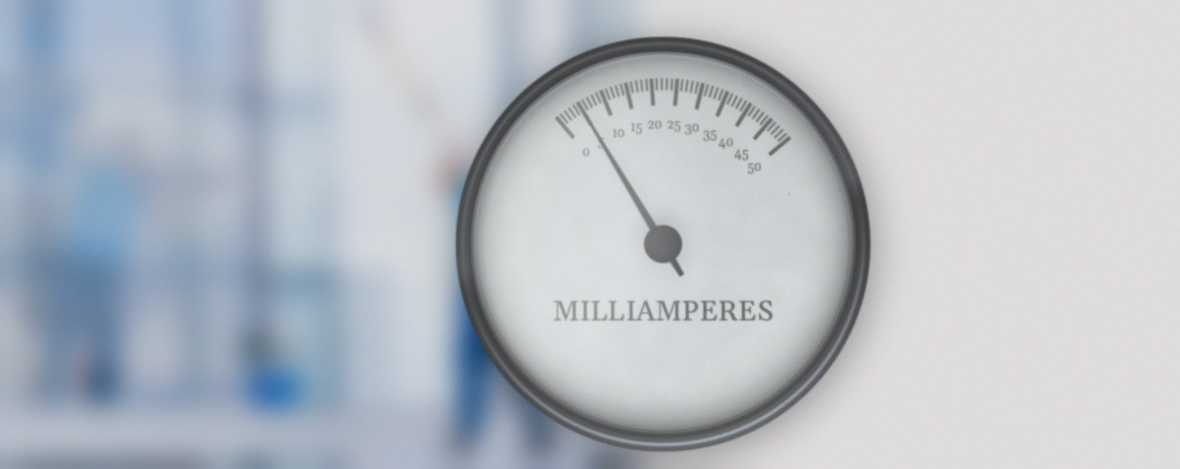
**5** mA
